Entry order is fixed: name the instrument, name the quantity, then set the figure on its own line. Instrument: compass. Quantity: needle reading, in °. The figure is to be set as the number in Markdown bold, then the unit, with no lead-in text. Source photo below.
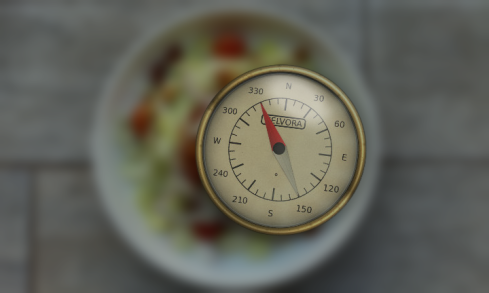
**330** °
